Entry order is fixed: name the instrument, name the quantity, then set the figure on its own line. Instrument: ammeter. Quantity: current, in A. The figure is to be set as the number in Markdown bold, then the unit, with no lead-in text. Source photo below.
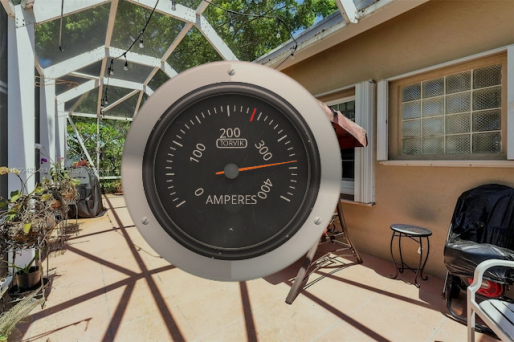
**340** A
